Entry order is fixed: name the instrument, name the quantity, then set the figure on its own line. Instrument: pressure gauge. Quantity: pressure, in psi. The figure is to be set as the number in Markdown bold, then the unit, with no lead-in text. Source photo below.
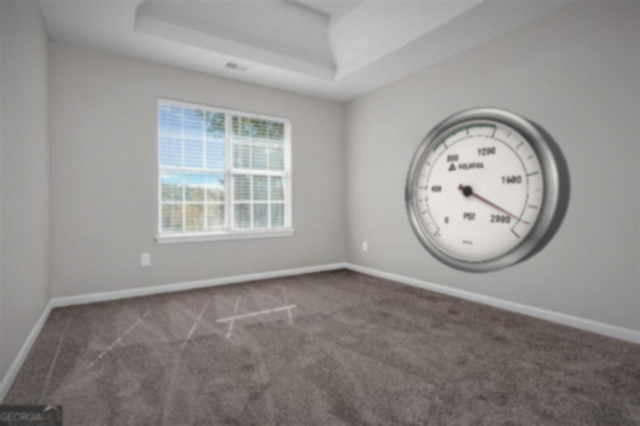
**1900** psi
